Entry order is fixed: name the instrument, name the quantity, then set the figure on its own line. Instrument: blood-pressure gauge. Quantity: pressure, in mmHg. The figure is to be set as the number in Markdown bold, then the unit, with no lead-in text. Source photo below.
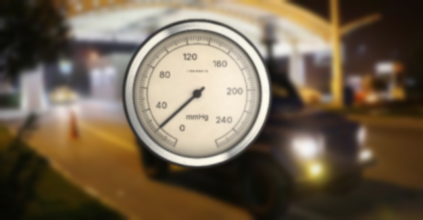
**20** mmHg
